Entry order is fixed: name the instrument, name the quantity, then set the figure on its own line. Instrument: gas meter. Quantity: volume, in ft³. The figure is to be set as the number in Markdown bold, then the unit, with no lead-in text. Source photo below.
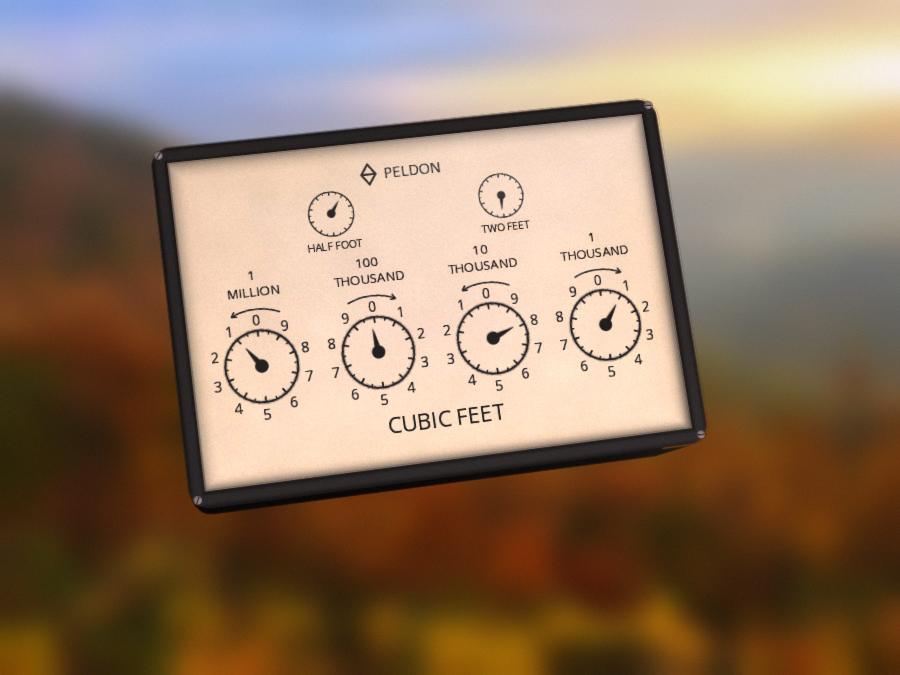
**98100** ft³
